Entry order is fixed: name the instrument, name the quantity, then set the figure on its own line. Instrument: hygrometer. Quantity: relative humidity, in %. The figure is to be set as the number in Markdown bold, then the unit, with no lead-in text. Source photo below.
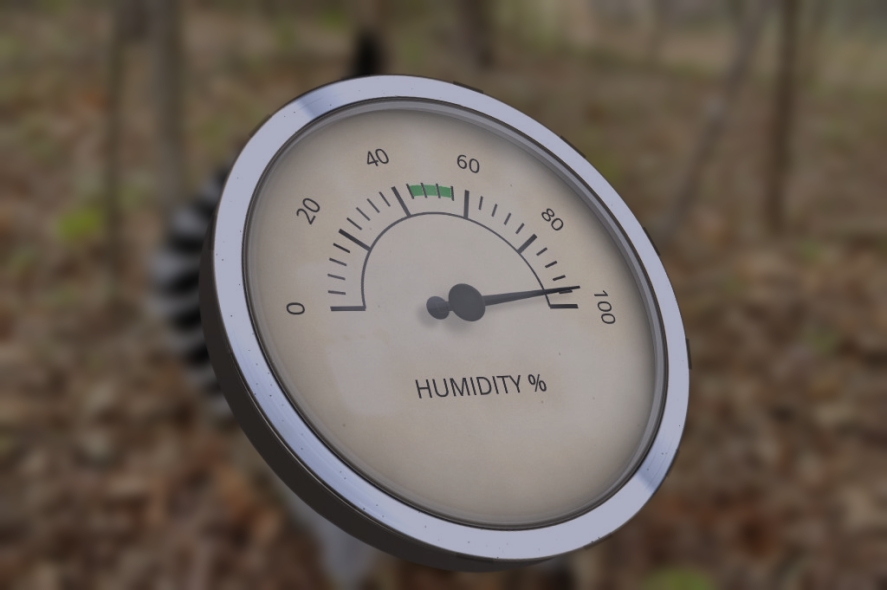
**96** %
